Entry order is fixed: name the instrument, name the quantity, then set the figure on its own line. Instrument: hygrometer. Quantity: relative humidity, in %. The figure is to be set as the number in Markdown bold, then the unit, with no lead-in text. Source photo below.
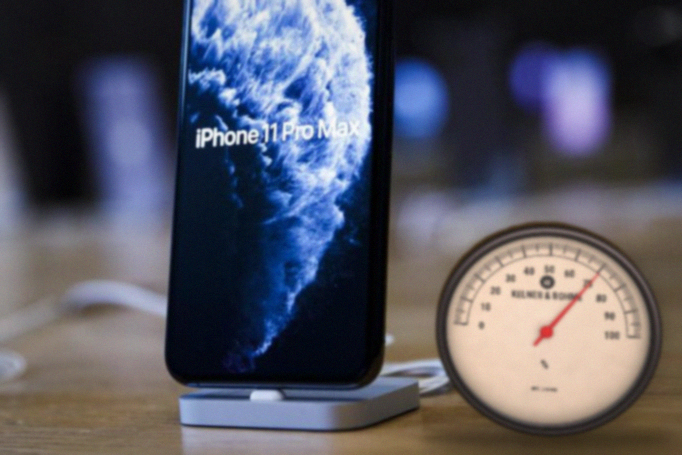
**70** %
